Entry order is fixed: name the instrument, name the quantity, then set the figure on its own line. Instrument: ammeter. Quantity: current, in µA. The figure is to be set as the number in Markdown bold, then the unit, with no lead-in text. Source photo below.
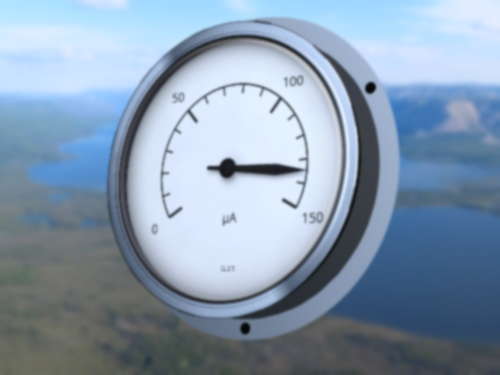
**135** µA
